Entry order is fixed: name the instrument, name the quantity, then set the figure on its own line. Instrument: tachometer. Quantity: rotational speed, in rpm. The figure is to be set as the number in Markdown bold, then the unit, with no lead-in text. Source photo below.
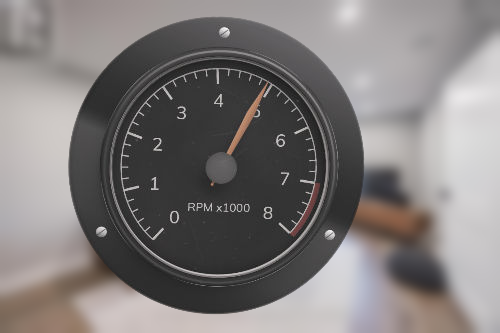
**4900** rpm
